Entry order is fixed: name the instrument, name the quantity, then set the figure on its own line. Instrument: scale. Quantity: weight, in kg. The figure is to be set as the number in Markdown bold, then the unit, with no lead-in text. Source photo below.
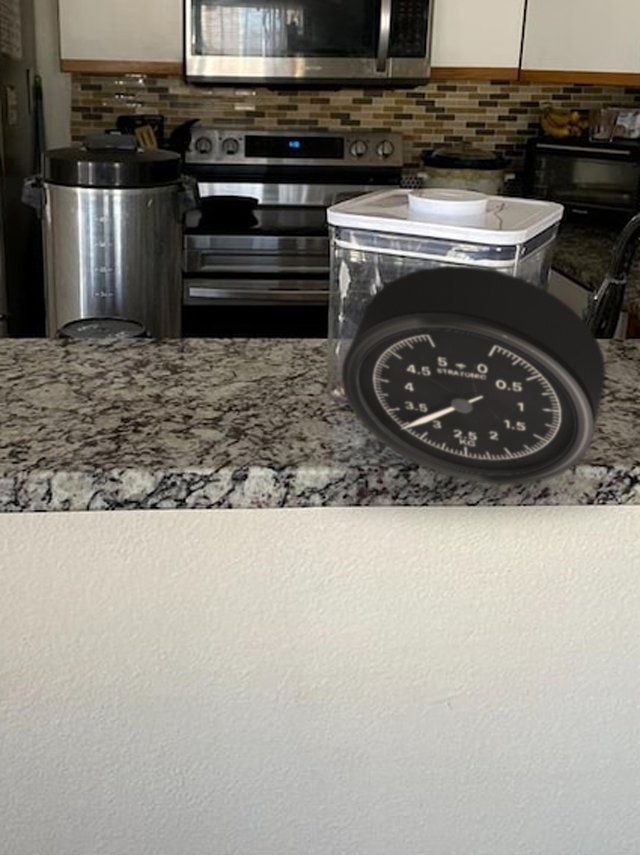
**3.25** kg
